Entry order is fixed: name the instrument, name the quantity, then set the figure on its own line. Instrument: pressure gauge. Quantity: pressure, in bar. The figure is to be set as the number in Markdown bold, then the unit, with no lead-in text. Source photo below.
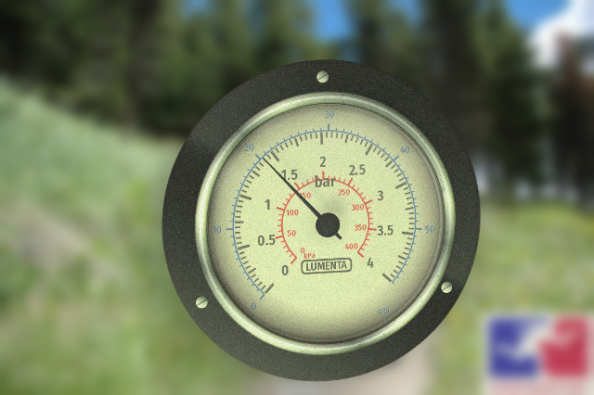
**1.4** bar
